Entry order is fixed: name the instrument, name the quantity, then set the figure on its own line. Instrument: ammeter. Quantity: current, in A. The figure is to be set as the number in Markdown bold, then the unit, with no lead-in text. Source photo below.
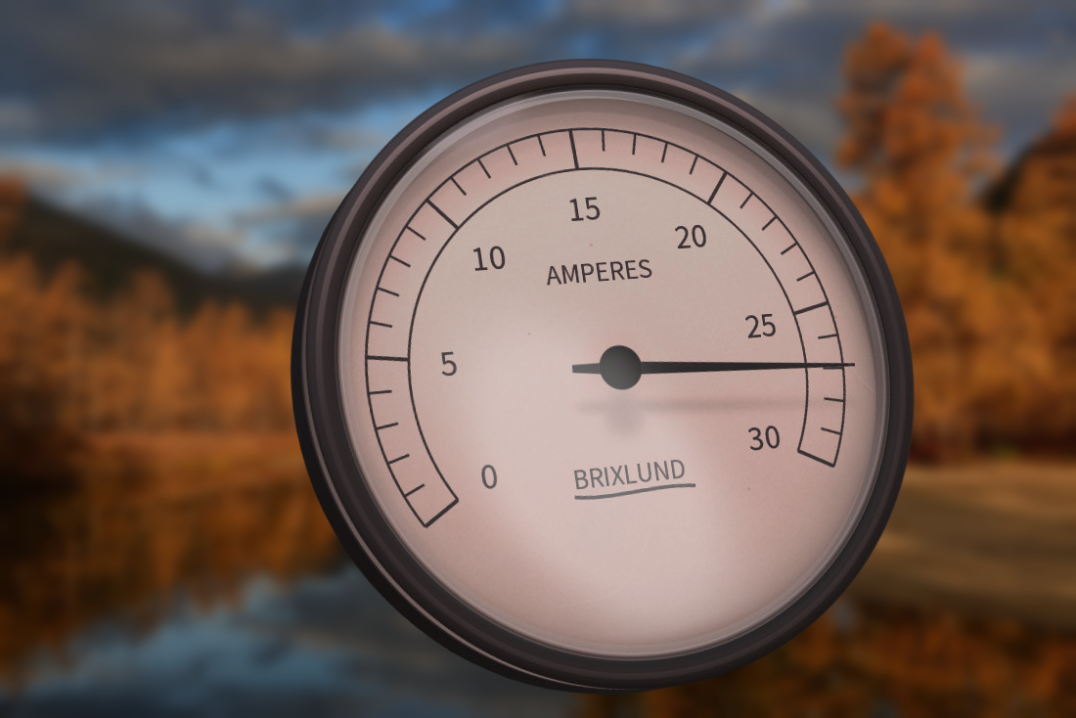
**27** A
